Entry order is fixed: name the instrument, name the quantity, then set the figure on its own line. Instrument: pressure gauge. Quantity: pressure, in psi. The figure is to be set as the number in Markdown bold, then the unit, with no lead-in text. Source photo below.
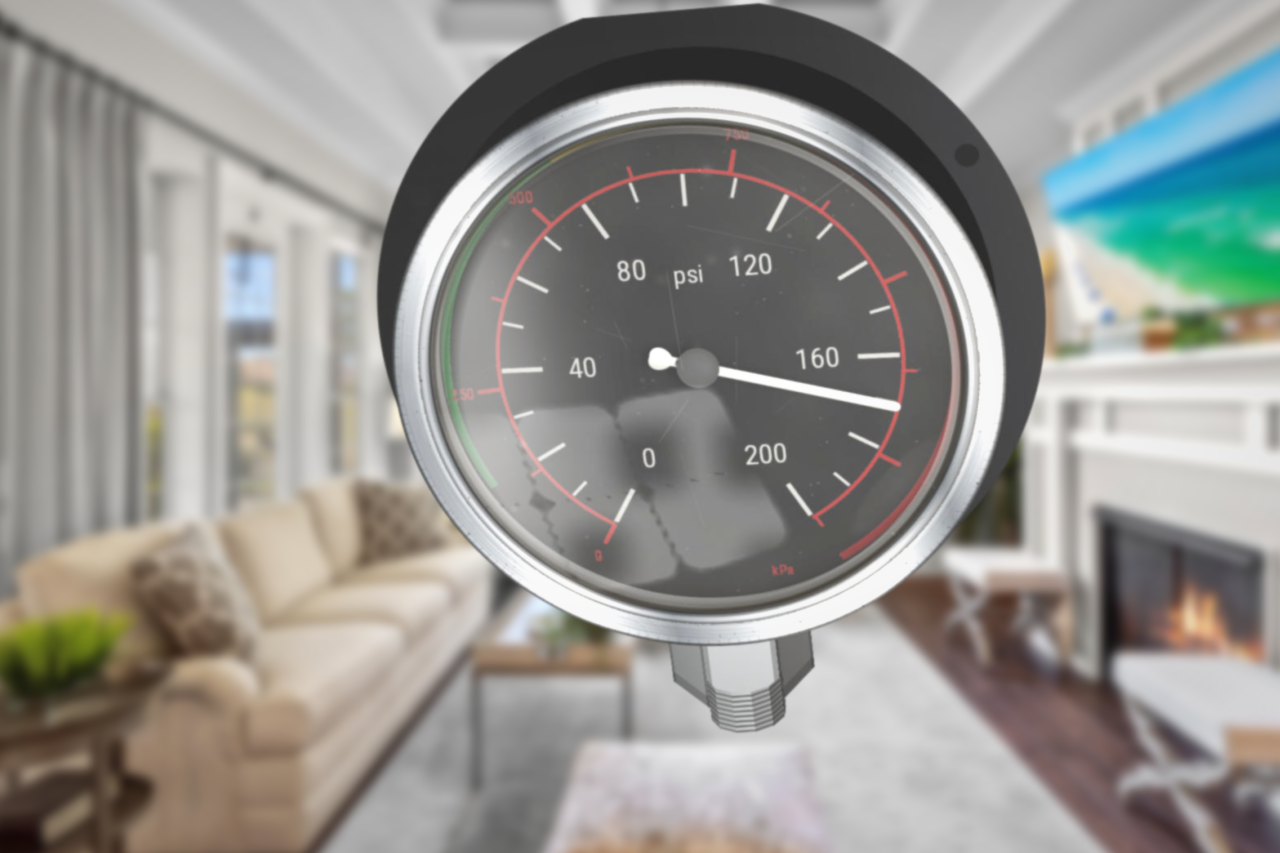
**170** psi
